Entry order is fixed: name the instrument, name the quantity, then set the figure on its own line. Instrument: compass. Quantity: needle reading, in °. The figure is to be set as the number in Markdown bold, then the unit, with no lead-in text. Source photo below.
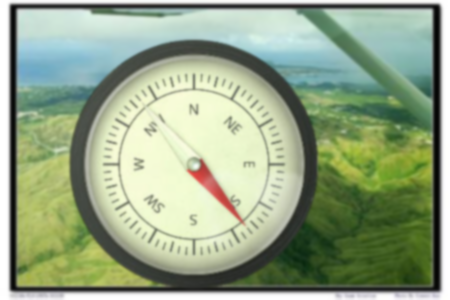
**140** °
